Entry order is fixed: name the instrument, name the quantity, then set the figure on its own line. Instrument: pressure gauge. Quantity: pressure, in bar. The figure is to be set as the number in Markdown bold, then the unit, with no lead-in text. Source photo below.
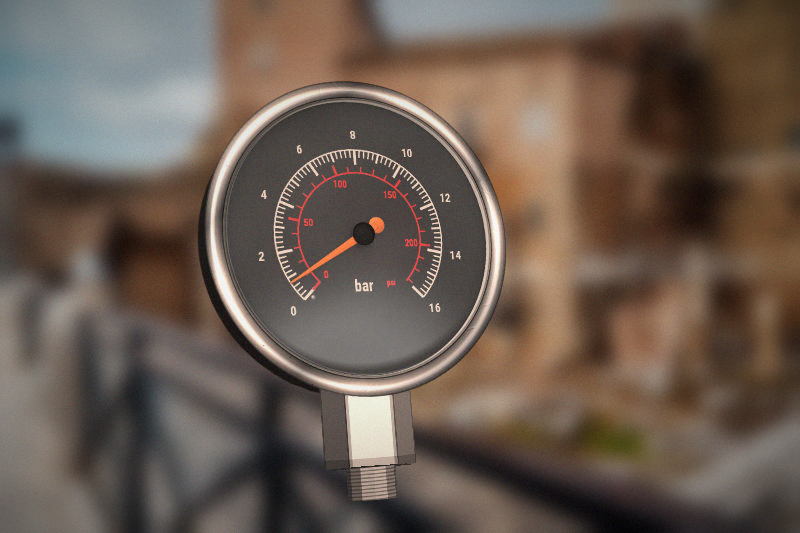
**0.8** bar
